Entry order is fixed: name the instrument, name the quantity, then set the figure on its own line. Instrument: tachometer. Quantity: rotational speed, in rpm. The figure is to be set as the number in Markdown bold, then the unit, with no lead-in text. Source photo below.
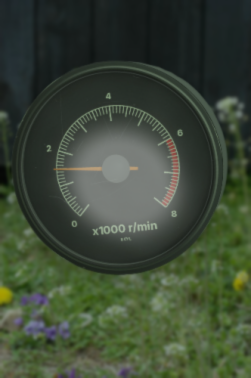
**1500** rpm
